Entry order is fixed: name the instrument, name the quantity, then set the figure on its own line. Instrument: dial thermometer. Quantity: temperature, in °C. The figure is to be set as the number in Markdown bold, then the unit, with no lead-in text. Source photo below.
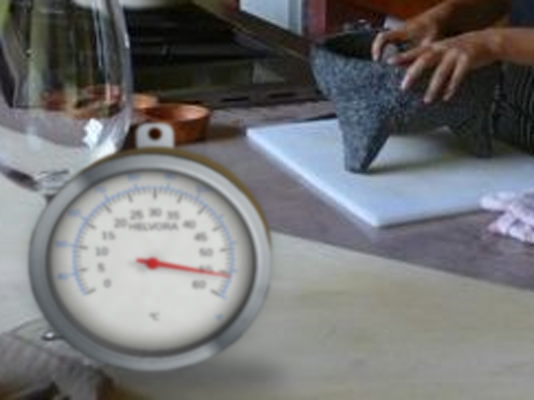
**55** °C
